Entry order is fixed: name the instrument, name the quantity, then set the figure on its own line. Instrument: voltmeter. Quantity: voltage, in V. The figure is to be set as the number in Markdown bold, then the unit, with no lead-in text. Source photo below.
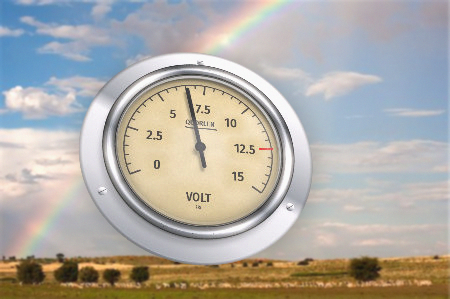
**6.5** V
